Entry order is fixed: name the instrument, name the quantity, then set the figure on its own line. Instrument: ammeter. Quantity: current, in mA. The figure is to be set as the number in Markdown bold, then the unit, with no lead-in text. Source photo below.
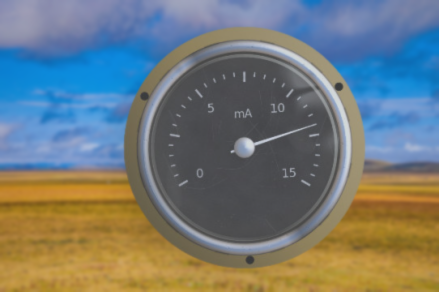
**12** mA
